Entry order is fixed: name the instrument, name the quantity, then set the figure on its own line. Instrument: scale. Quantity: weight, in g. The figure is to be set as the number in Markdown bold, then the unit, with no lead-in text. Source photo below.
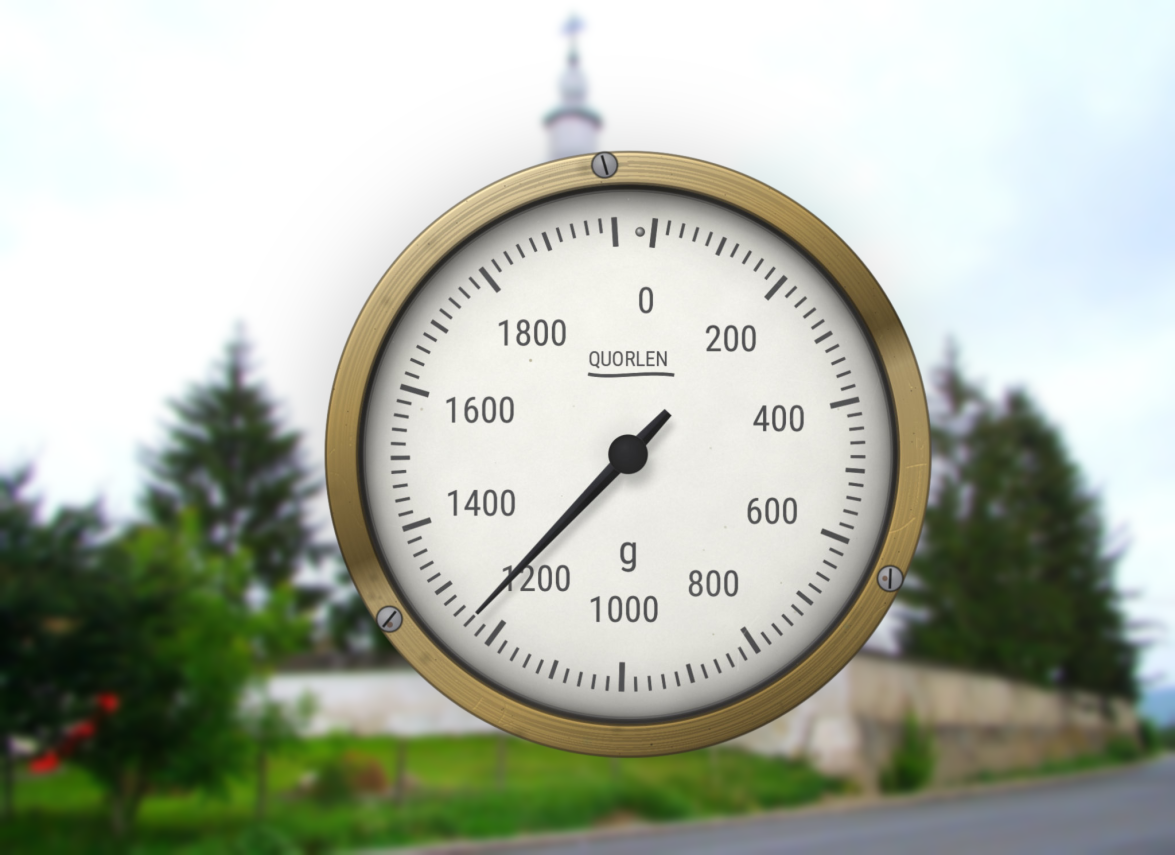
**1240** g
